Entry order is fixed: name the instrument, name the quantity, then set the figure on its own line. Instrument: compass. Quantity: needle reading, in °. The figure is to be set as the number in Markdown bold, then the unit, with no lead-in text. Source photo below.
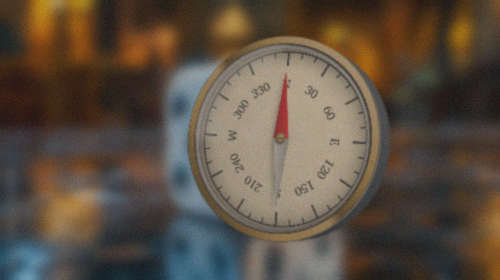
**0** °
